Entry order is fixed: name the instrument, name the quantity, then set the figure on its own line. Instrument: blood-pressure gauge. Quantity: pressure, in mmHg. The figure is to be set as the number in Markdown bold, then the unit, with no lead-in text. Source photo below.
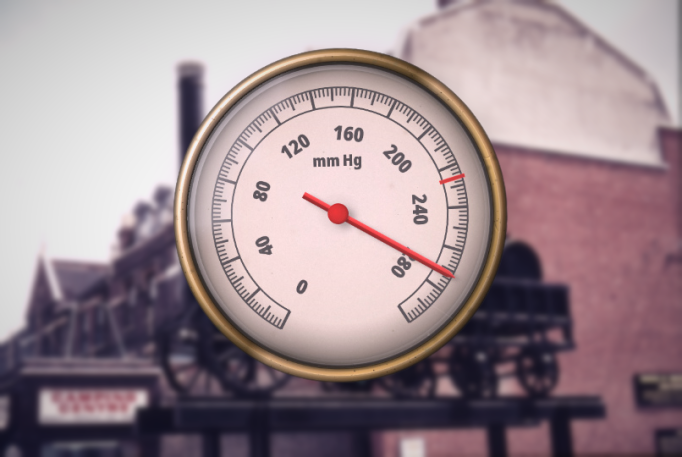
**272** mmHg
